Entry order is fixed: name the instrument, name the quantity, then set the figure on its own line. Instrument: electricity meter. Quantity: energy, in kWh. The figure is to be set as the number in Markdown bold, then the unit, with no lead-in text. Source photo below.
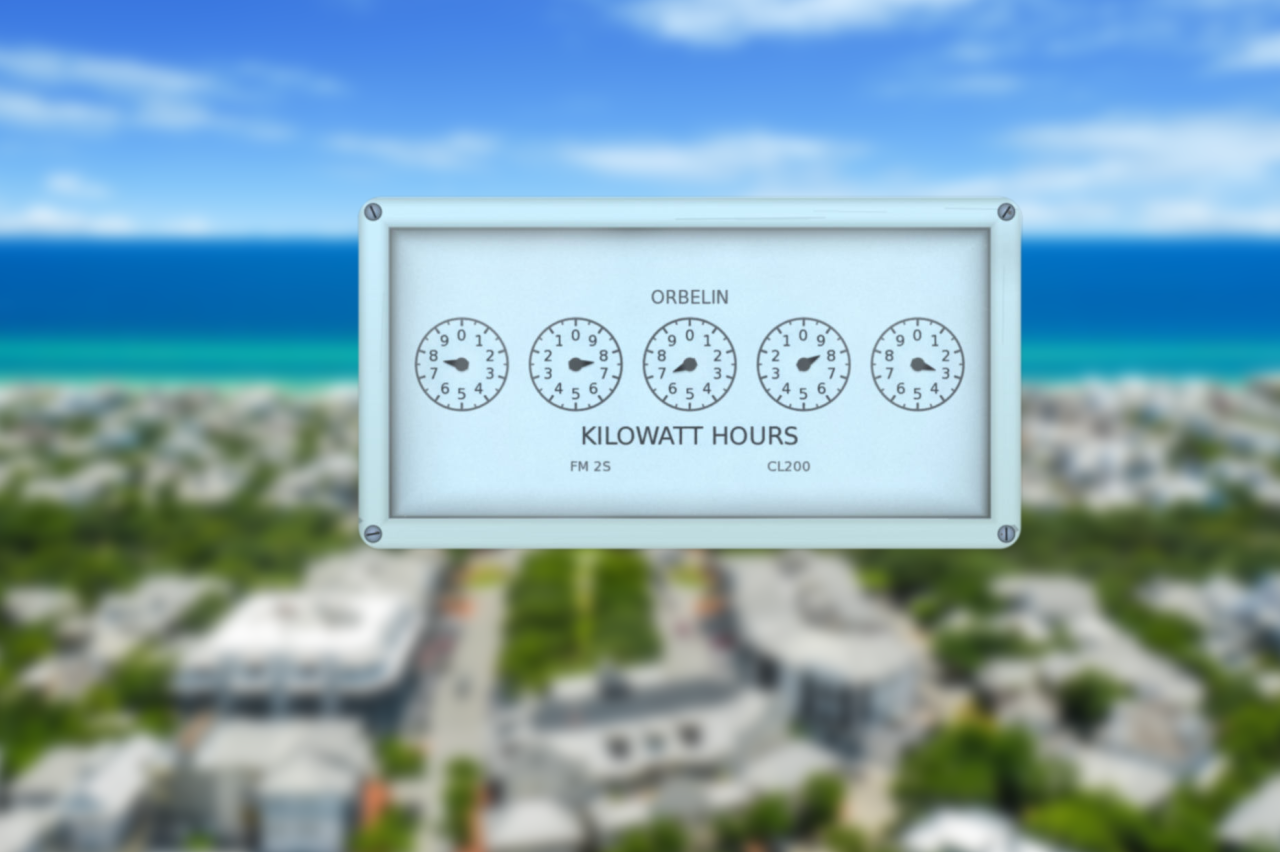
**77683** kWh
